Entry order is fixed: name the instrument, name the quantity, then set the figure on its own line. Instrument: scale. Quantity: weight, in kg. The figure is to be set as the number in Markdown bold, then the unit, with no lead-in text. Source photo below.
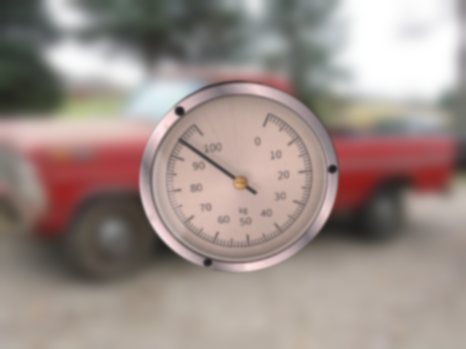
**95** kg
